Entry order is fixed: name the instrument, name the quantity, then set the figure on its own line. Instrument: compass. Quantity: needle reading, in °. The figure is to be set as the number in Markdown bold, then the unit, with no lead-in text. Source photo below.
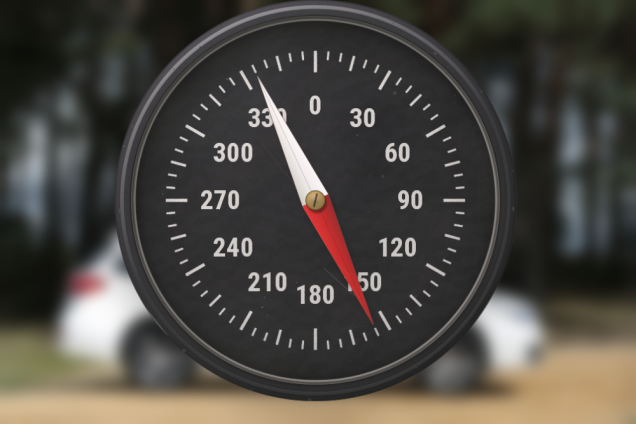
**155** °
